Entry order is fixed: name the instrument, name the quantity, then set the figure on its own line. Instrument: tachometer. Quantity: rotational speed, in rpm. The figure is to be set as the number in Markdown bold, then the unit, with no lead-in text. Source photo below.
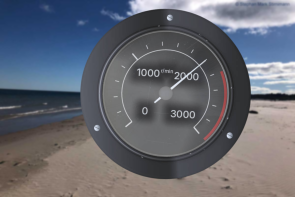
**2000** rpm
